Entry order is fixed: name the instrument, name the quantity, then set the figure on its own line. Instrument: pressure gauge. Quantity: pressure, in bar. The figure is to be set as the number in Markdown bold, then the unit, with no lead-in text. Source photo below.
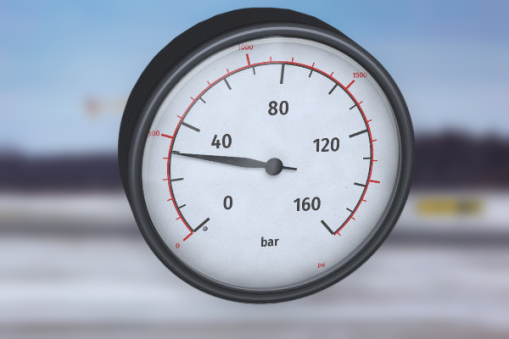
**30** bar
